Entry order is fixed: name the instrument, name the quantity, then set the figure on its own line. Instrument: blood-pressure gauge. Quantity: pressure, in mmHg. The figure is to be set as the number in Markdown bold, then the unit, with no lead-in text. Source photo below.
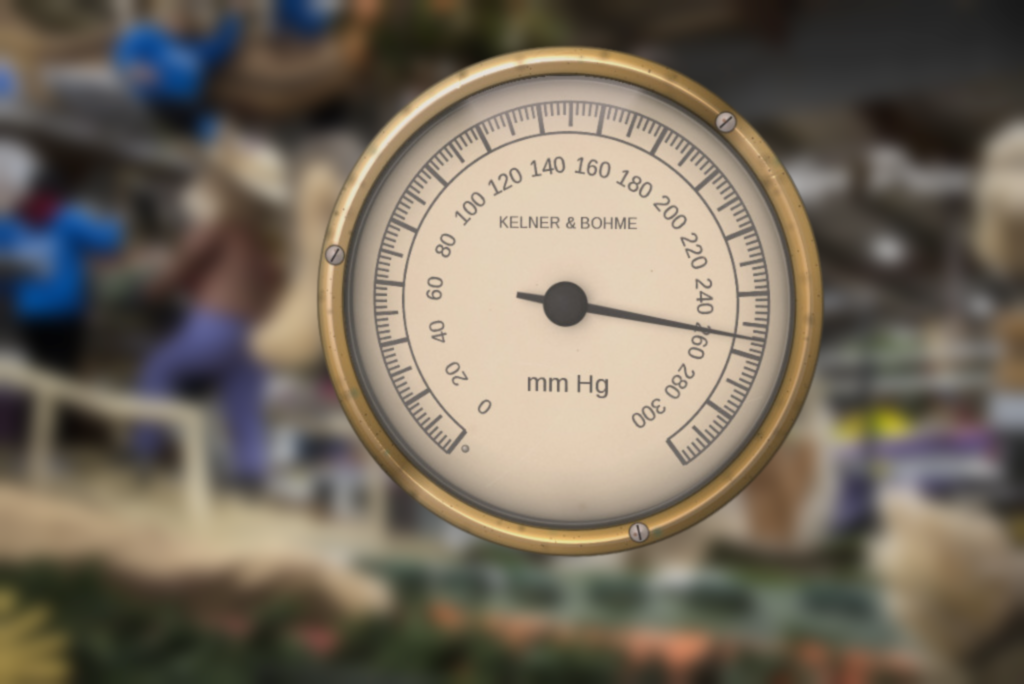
**254** mmHg
